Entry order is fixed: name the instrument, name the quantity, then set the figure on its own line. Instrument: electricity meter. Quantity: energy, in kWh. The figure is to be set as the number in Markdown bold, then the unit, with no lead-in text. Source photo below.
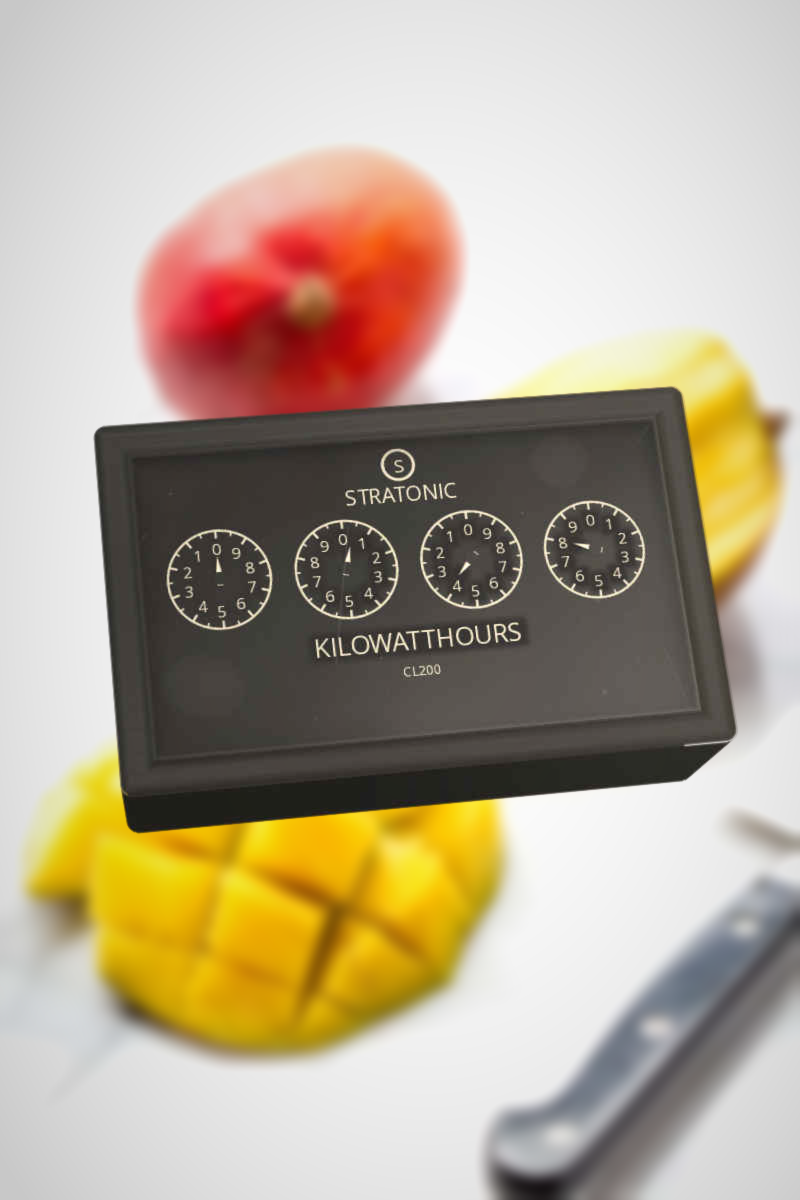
**38** kWh
